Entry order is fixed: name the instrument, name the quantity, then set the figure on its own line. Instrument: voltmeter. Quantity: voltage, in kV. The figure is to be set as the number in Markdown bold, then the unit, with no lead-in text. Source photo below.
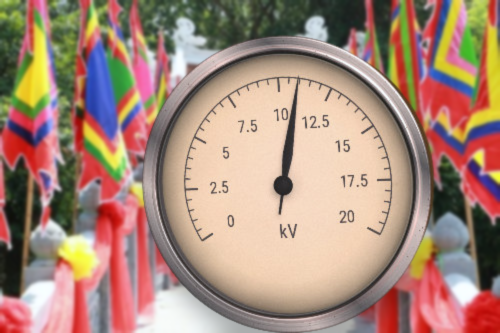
**11** kV
